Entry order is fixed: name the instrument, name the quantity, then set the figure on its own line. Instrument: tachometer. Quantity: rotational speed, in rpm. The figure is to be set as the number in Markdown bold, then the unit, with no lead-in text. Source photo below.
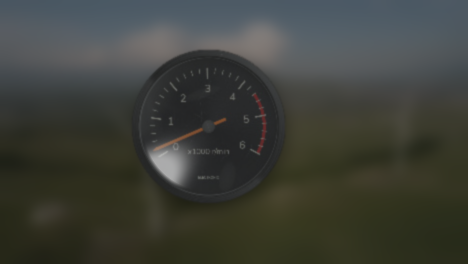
**200** rpm
